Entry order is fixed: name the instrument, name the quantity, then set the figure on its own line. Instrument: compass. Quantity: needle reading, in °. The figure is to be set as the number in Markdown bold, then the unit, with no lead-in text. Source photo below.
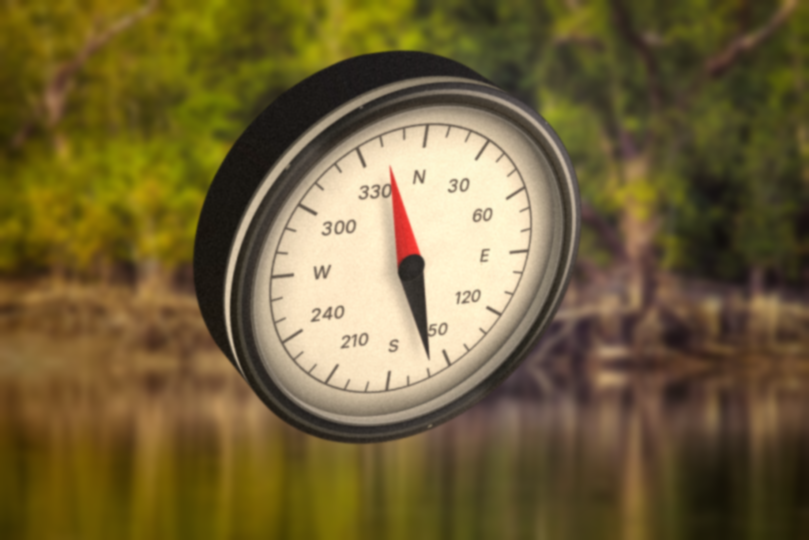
**340** °
